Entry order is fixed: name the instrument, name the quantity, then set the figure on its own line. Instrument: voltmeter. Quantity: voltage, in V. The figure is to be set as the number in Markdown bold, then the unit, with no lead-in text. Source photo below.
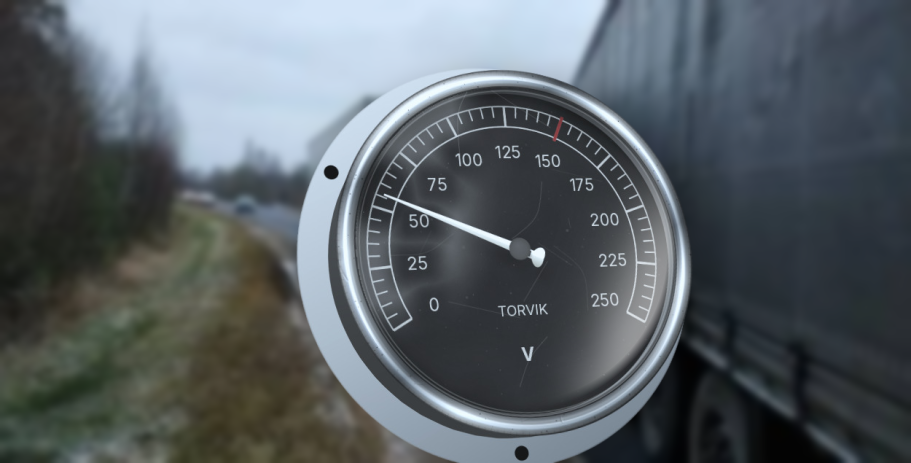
**55** V
